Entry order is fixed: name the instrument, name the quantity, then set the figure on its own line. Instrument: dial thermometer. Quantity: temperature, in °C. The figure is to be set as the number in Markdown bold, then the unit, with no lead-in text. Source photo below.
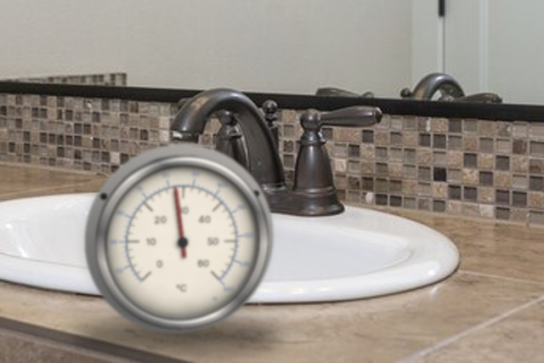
**28** °C
